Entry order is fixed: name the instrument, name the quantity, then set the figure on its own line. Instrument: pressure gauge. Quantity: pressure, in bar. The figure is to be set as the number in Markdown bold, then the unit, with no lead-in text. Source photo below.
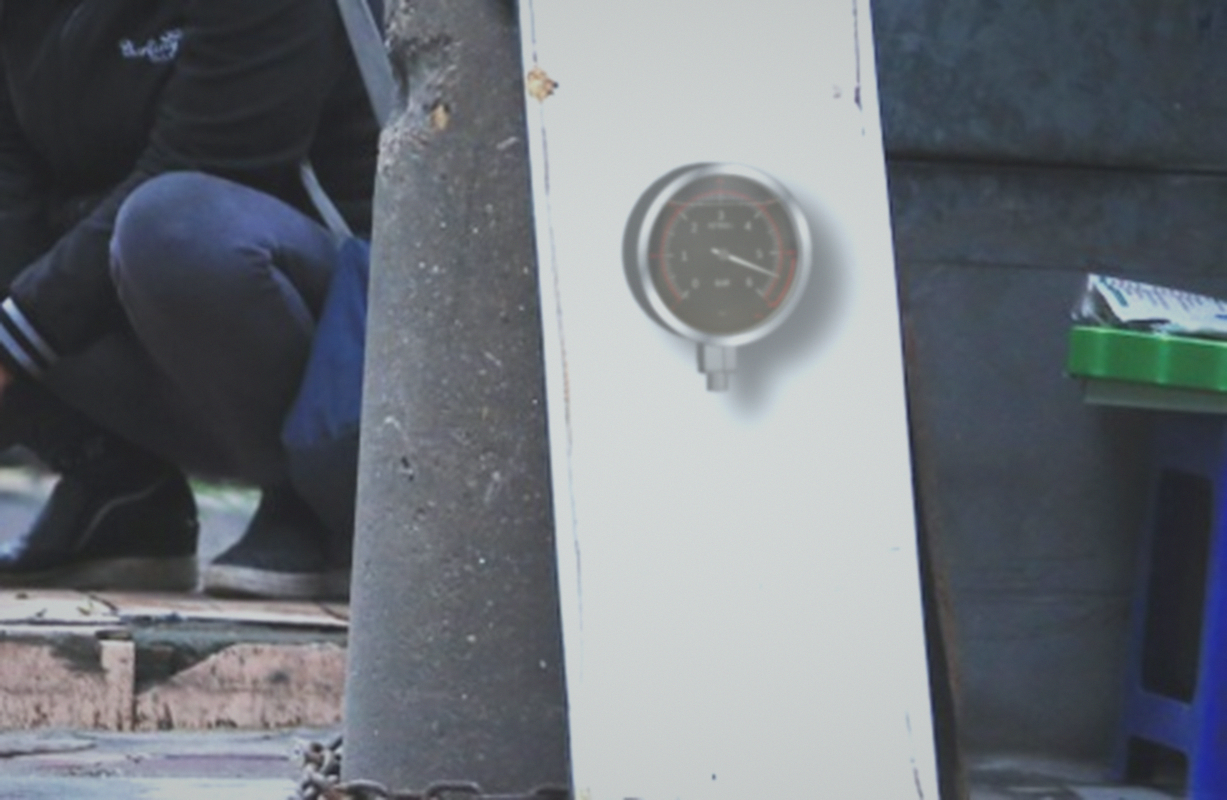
**5.5** bar
